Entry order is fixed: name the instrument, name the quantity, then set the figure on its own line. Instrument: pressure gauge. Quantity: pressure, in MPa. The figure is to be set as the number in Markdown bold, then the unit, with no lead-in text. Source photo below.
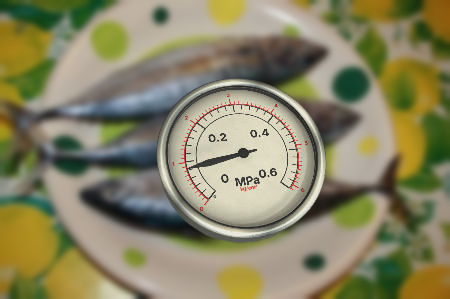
**0.08** MPa
